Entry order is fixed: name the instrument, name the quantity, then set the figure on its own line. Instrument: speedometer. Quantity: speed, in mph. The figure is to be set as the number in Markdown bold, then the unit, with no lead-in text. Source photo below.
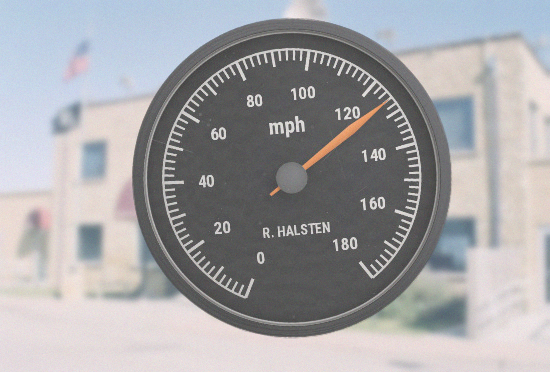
**126** mph
